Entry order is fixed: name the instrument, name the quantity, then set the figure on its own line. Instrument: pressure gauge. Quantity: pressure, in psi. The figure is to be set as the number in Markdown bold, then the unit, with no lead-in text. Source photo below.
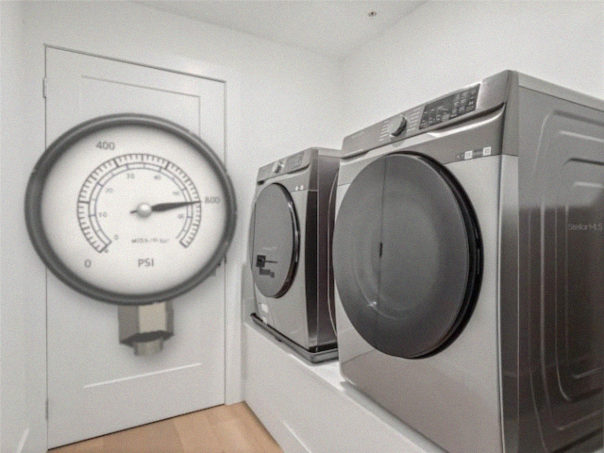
**800** psi
